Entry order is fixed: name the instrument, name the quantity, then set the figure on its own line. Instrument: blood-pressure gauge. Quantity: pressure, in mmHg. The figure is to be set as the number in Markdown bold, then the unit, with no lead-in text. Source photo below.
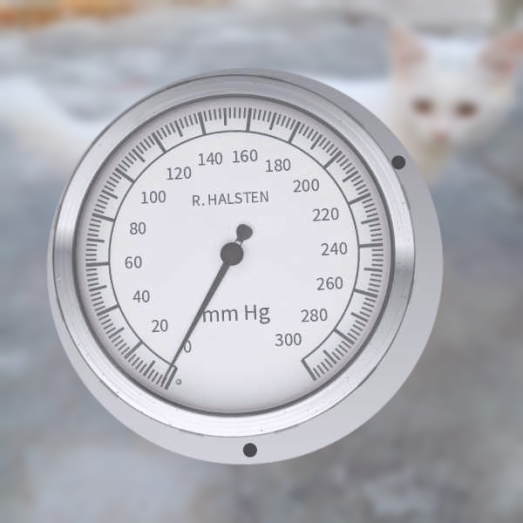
**2** mmHg
